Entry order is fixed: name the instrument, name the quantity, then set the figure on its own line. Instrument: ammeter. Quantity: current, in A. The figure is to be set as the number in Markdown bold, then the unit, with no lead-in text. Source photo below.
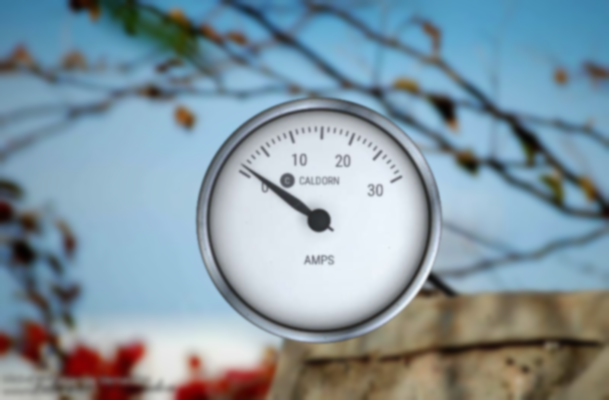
**1** A
